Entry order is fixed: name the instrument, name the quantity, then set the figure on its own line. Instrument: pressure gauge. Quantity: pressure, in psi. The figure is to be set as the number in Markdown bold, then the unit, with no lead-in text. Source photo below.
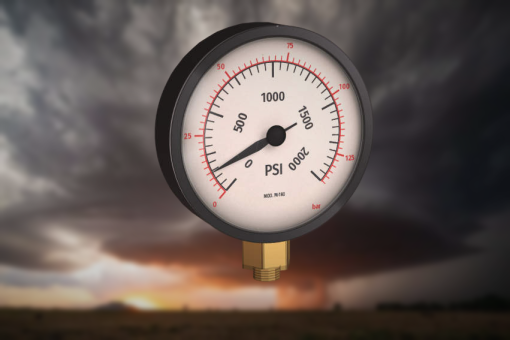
**150** psi
